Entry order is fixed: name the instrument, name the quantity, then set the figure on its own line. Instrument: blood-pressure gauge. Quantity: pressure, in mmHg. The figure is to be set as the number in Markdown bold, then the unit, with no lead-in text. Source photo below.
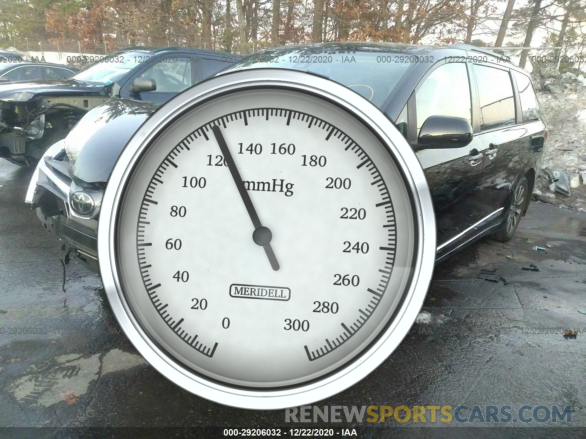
**126** mmHg
